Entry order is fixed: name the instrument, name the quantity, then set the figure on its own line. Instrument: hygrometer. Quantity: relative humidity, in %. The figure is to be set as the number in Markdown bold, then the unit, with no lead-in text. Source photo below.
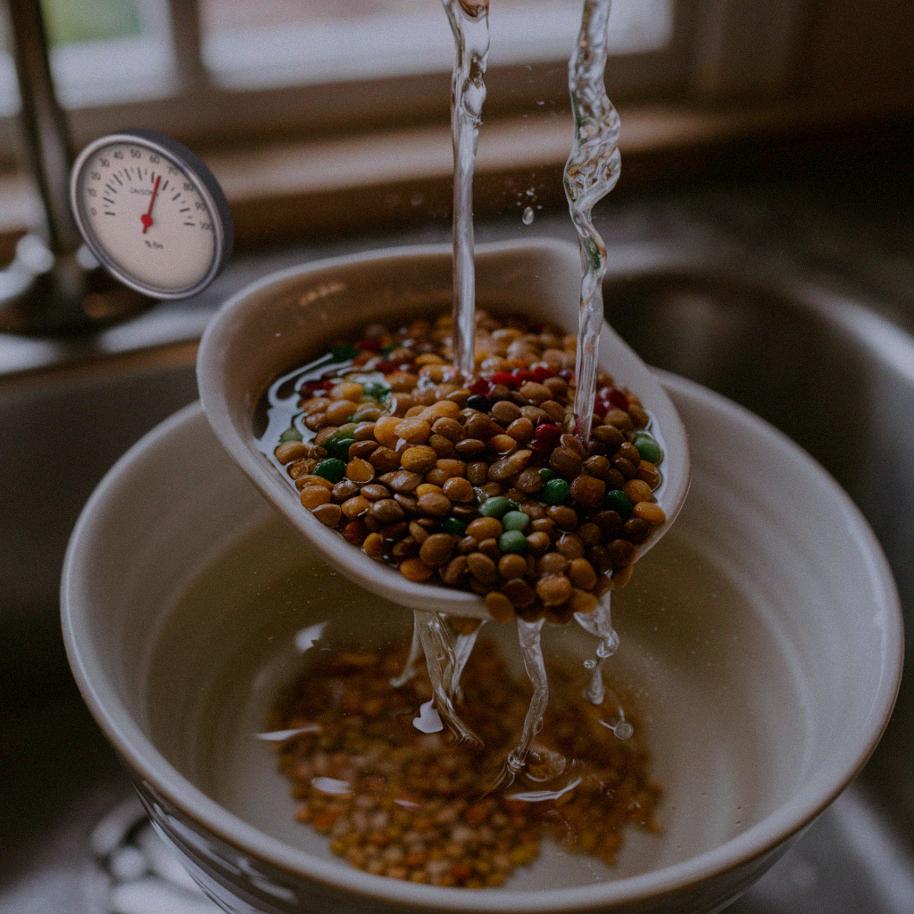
**65** %
